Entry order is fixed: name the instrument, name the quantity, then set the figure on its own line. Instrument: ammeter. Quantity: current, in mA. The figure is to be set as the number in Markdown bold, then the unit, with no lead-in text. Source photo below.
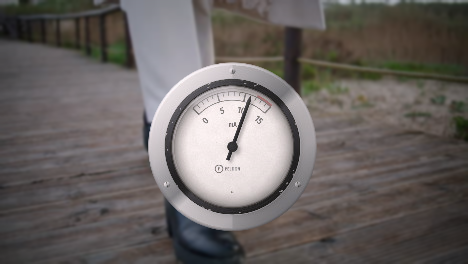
**11** mA
